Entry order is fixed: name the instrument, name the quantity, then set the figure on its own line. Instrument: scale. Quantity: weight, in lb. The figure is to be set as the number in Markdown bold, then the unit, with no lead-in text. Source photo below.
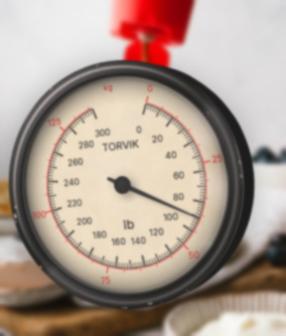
**90** lb
